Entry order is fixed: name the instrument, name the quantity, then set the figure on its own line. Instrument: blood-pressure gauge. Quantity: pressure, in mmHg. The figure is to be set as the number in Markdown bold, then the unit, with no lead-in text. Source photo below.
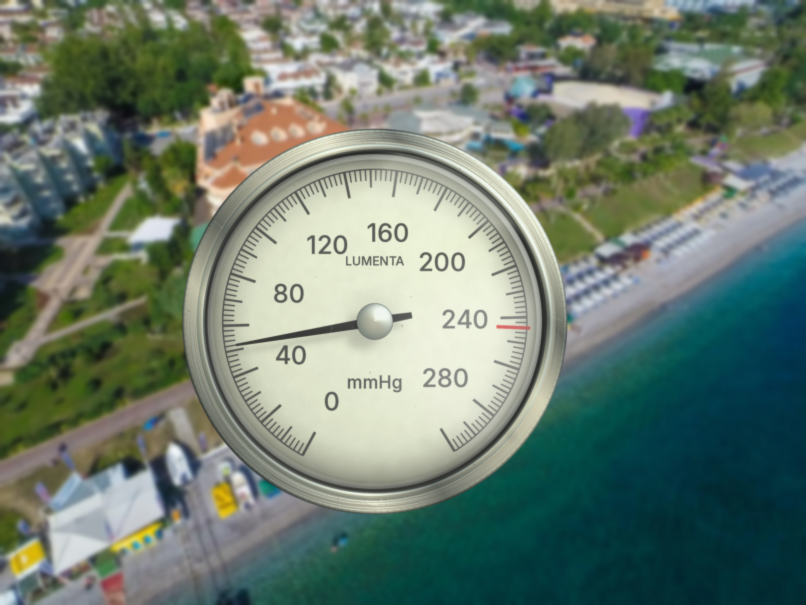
**52** mmHg
